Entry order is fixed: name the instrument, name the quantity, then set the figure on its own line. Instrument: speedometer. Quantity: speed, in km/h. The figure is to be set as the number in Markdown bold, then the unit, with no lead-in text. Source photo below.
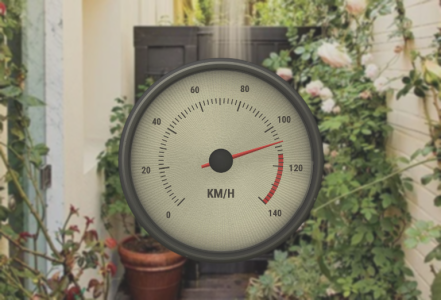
**108** km/h
